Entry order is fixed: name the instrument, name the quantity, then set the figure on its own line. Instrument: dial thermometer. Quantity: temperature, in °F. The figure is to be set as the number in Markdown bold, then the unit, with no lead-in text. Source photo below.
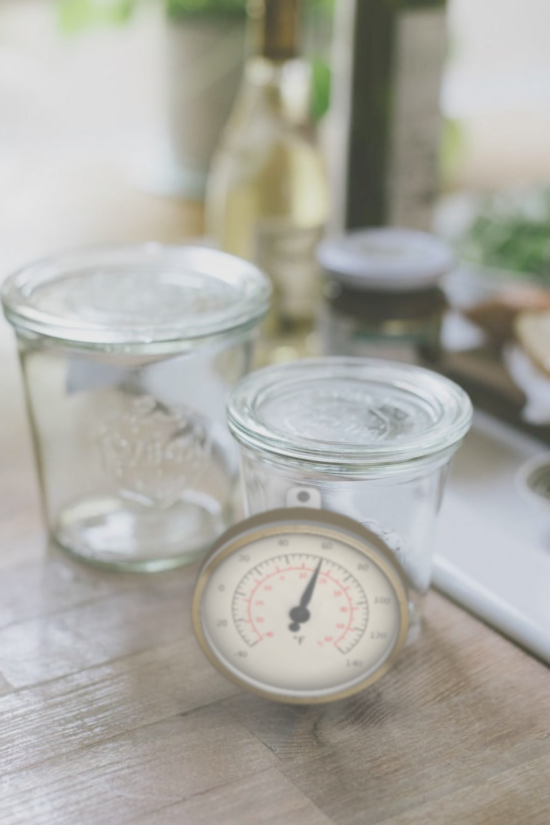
**60** °F
